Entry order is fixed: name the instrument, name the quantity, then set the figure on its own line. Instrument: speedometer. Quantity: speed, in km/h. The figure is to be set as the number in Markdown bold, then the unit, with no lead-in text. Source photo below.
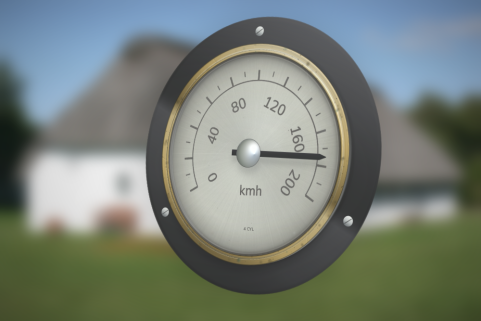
**175** km/h
